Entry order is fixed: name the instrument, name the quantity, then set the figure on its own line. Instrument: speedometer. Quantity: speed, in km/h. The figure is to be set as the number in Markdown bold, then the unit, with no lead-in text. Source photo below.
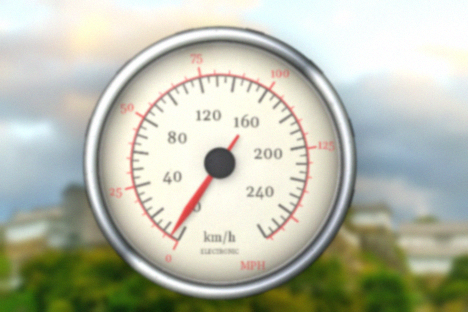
**5** km/h
